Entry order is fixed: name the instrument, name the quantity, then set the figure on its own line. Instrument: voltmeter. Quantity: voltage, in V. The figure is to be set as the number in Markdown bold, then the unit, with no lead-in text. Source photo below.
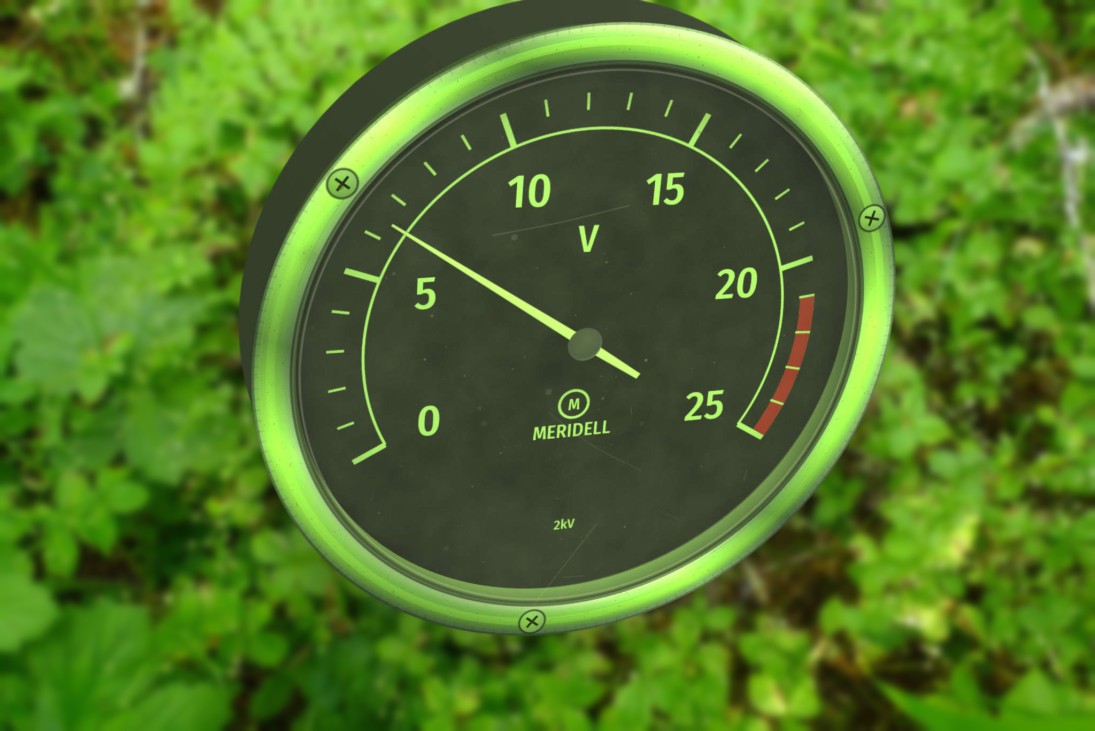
**6.5** V
